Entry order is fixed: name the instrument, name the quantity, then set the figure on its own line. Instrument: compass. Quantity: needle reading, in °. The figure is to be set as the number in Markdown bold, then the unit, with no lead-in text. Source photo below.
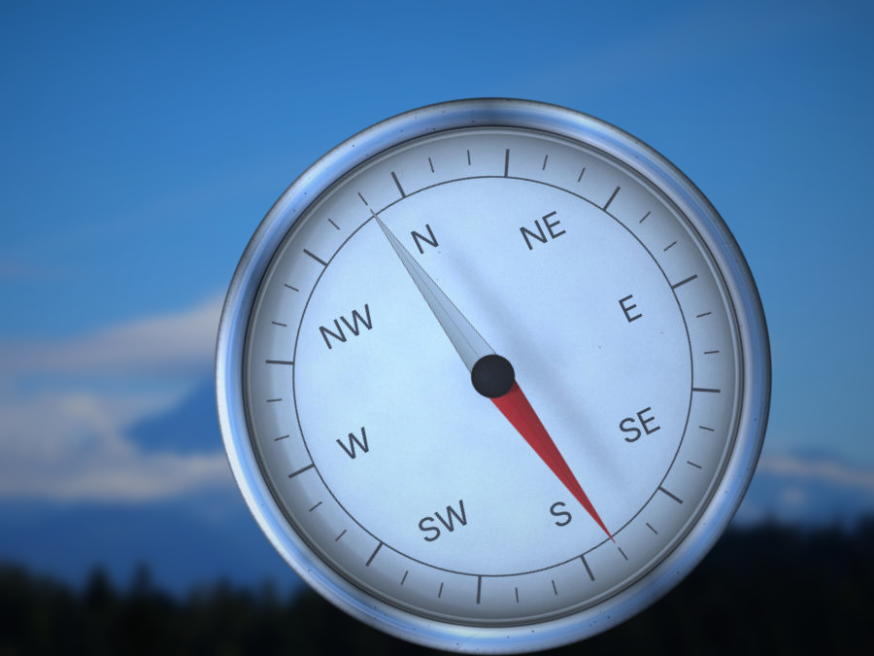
**170** °
